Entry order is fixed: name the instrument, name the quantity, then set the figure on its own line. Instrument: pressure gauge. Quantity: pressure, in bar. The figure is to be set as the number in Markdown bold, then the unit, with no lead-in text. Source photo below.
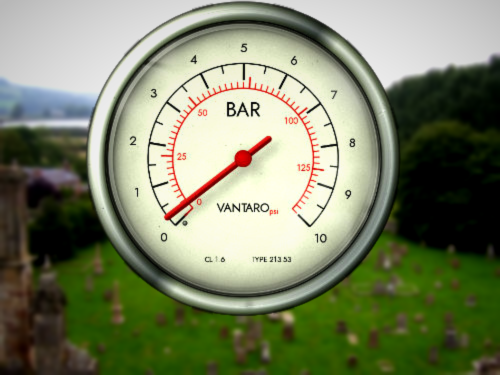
**0.25** bar
